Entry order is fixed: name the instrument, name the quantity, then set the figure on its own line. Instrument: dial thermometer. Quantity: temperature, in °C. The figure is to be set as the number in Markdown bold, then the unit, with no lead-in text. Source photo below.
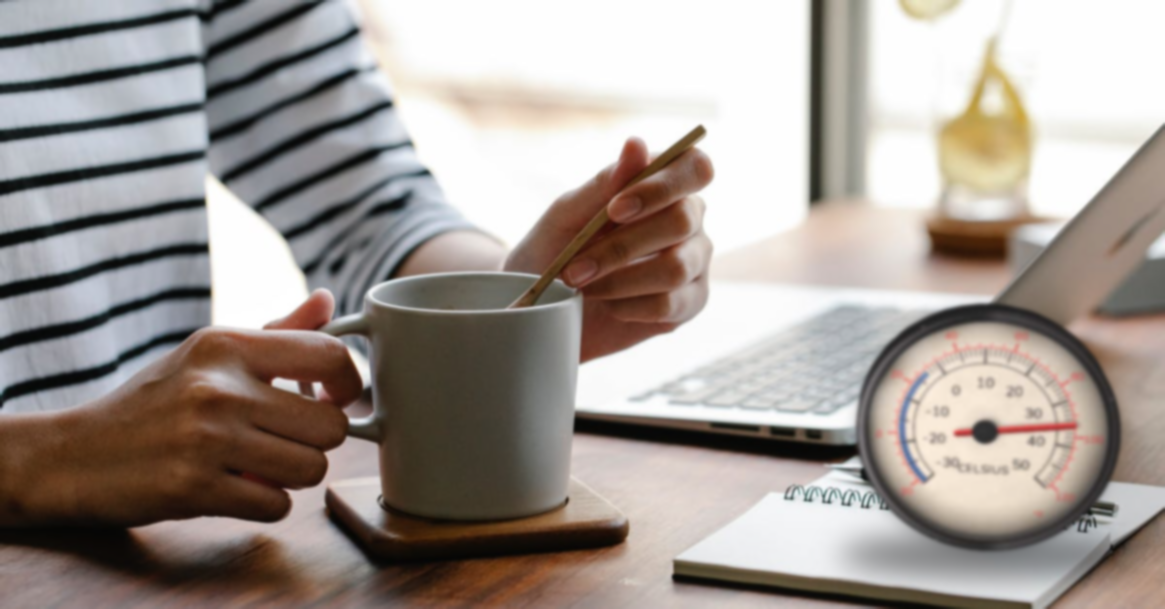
**35** °C
